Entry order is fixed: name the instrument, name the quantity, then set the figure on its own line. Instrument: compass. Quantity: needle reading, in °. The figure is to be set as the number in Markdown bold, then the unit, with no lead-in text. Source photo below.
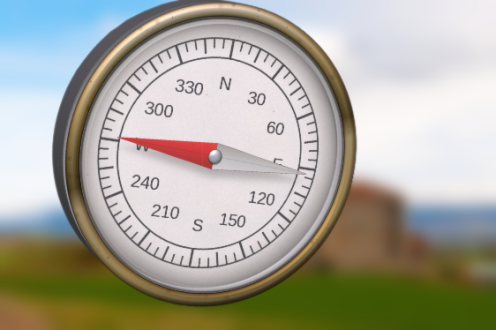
**272.5** °
